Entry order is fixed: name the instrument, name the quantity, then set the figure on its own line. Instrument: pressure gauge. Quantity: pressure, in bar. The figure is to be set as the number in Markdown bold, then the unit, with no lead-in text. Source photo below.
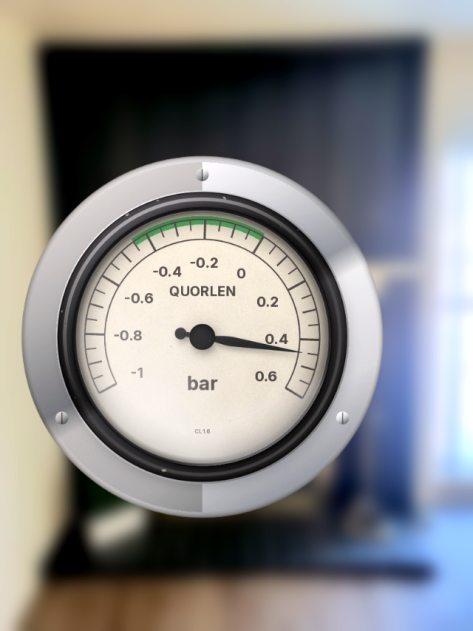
**0.45** bar
